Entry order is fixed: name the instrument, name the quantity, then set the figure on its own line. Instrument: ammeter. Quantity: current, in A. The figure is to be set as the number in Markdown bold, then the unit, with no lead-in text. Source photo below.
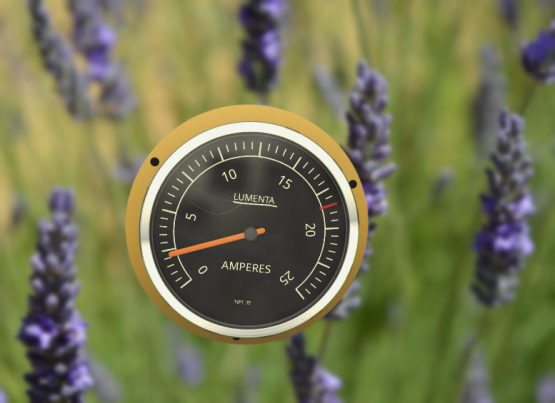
**2.25** A
